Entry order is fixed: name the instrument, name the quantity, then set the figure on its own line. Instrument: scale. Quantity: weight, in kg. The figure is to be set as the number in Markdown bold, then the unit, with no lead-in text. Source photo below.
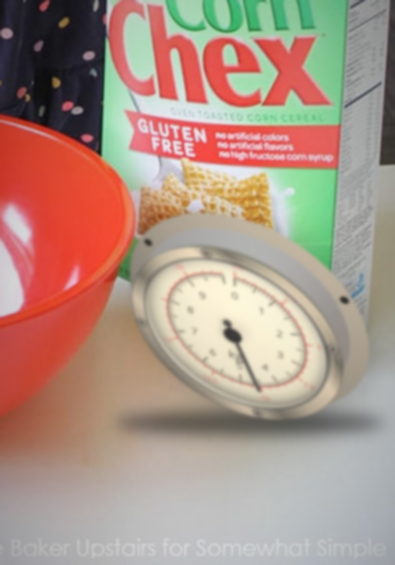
**4.5** kg
